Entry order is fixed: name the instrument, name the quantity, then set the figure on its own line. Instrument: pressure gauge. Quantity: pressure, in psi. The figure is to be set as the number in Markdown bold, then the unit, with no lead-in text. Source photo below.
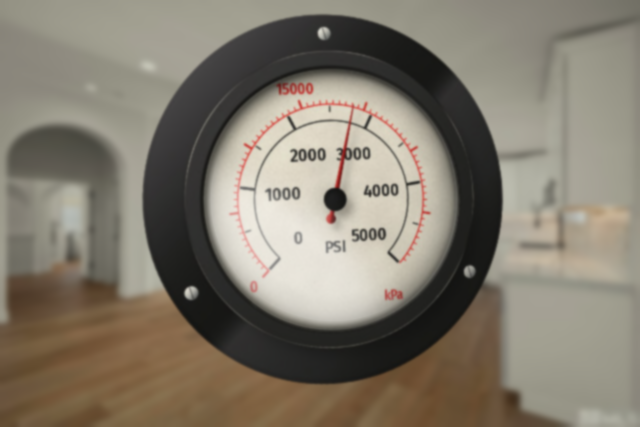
**2750** psi
